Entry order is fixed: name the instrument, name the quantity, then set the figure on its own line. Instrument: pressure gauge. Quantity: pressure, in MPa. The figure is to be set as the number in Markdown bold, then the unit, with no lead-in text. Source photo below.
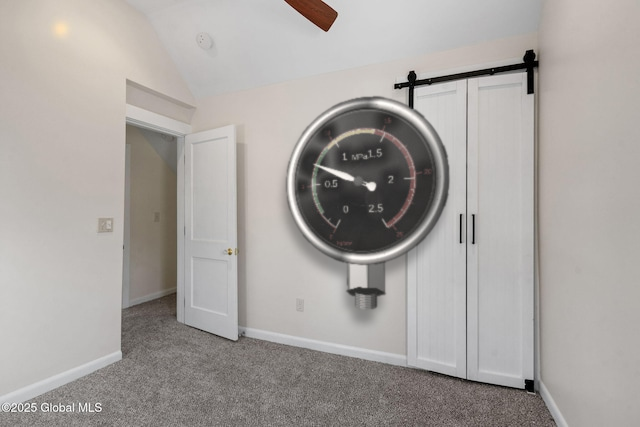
**0.7** MPa
